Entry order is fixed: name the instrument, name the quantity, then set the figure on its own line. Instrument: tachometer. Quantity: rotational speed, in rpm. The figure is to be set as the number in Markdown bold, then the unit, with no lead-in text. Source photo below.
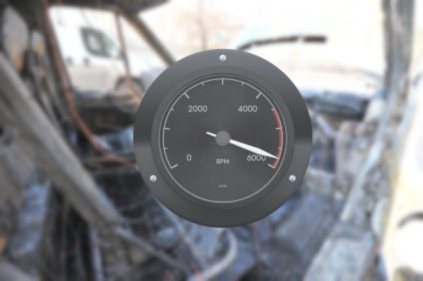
**5750** rpm
